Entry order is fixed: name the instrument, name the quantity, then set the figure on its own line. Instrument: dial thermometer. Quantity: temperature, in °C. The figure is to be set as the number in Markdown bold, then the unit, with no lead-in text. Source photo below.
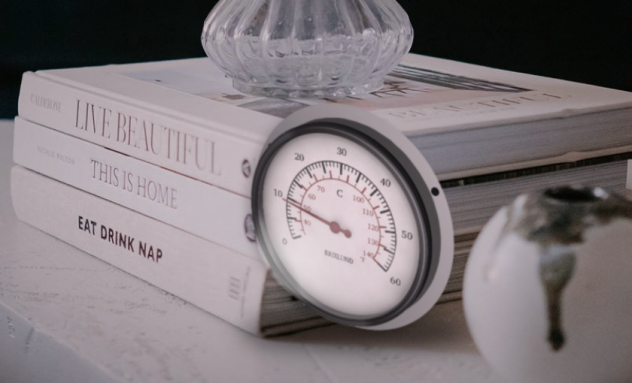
**10** °C
